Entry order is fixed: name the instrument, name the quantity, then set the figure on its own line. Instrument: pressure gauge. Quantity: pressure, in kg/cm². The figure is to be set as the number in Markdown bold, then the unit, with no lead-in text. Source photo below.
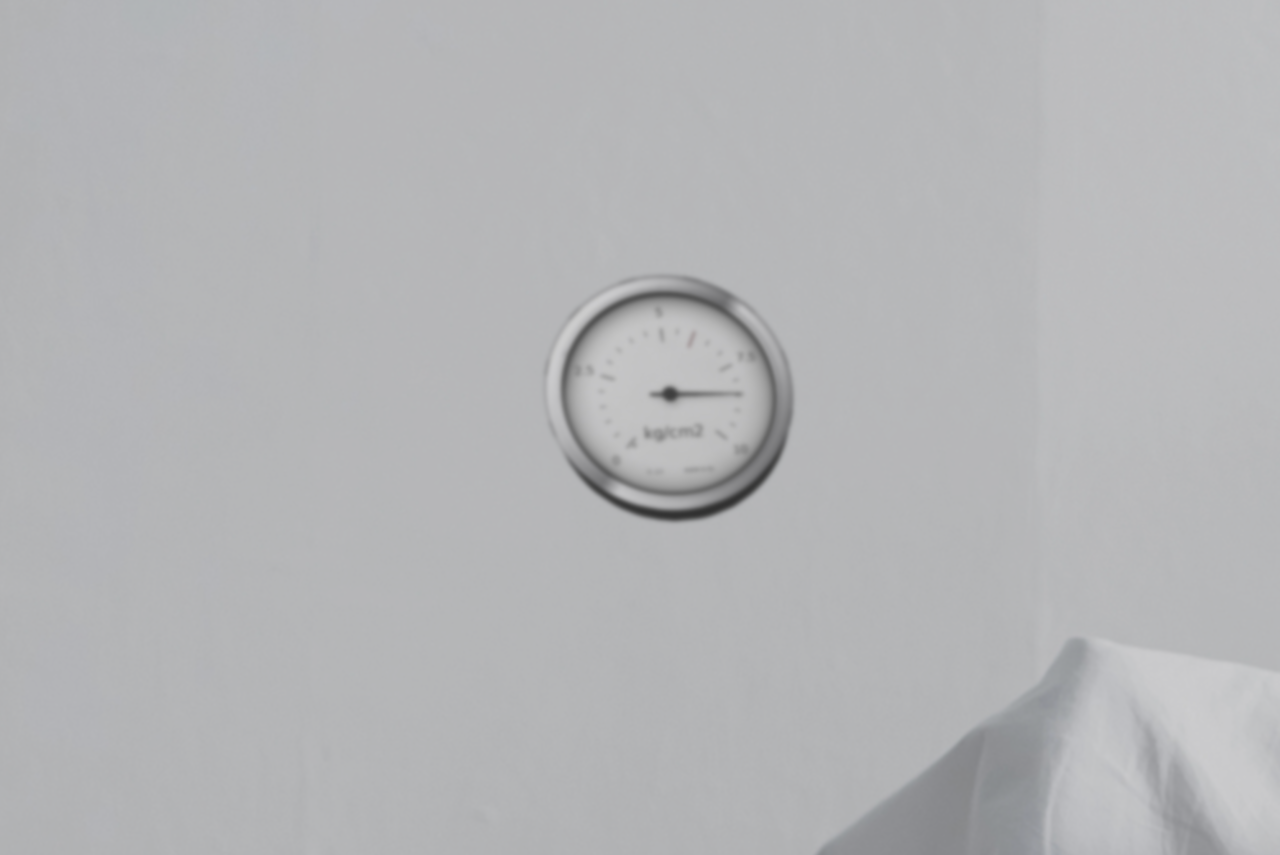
**8.5** kg/cm²
